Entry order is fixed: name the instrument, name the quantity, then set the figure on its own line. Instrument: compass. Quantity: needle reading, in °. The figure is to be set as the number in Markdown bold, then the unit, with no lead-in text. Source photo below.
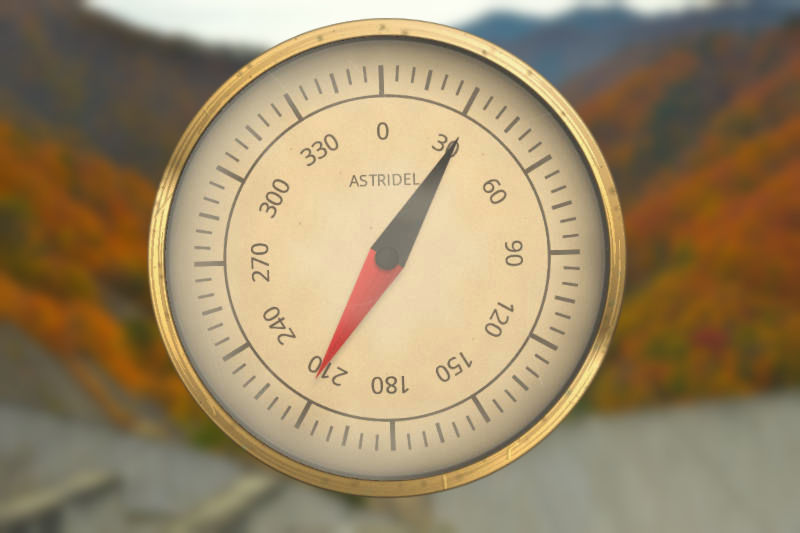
**212.5** °
